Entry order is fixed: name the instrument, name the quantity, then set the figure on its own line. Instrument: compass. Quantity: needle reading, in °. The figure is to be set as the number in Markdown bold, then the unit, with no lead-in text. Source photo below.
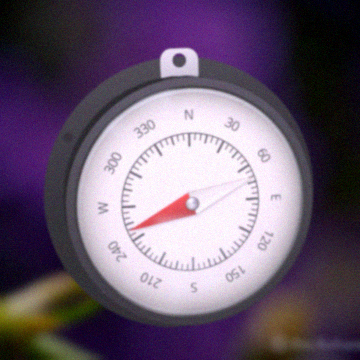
**250** °
